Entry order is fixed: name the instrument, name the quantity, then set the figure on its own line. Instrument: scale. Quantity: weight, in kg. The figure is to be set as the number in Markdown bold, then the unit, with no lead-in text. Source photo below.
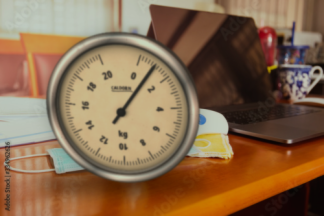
**1** kg
